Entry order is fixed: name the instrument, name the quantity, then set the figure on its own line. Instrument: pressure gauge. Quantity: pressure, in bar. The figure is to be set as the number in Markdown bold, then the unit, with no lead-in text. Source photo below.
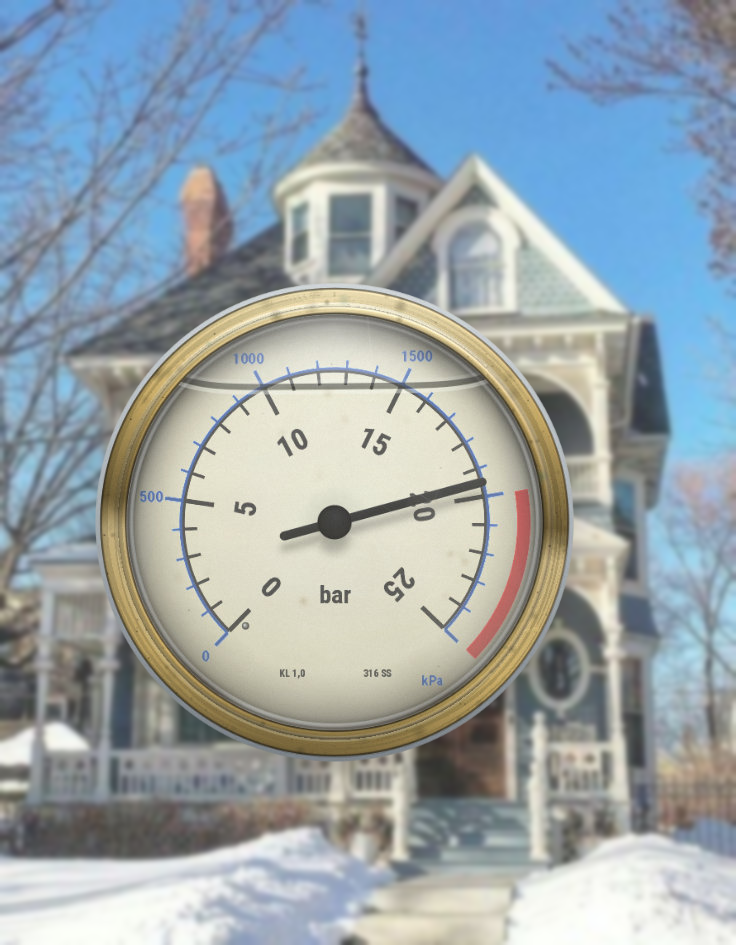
**19.5** bar
